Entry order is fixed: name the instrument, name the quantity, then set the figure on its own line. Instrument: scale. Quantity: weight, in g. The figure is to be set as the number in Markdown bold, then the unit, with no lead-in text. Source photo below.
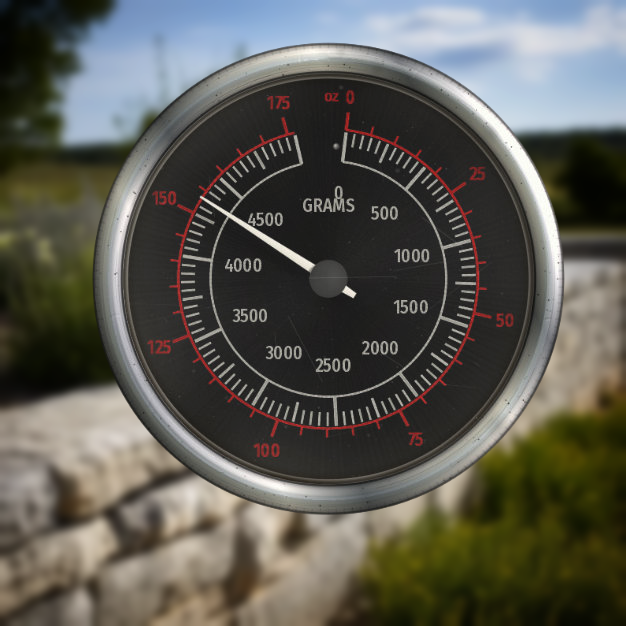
**4350** g
